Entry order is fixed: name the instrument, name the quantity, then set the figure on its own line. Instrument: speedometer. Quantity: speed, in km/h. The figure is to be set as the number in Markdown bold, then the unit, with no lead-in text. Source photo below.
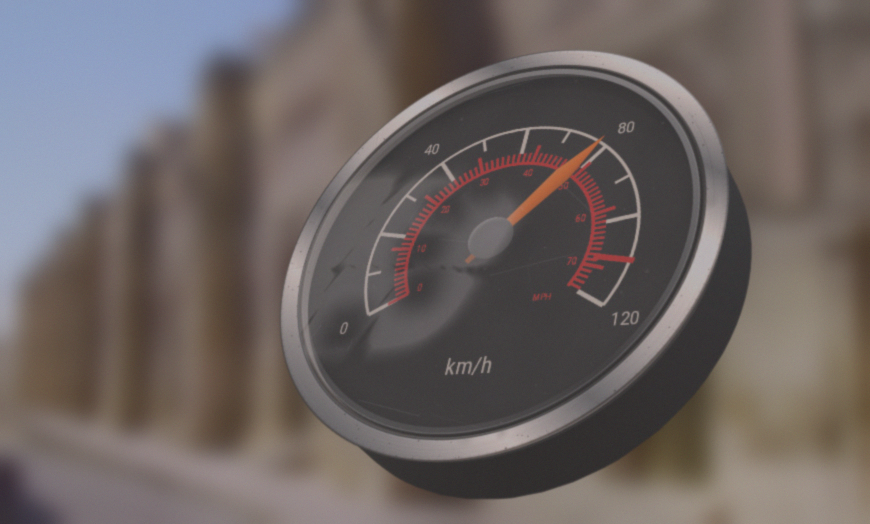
**80** km/h
